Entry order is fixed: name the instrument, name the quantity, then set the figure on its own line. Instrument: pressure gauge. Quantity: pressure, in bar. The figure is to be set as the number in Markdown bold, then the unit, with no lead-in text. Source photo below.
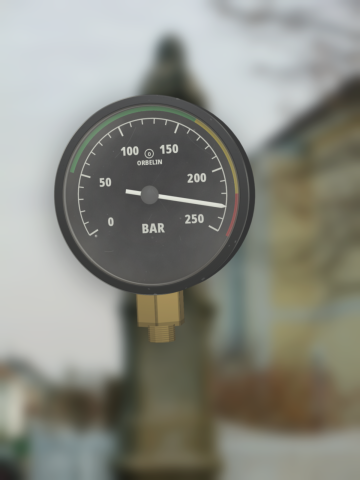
**230** bar
